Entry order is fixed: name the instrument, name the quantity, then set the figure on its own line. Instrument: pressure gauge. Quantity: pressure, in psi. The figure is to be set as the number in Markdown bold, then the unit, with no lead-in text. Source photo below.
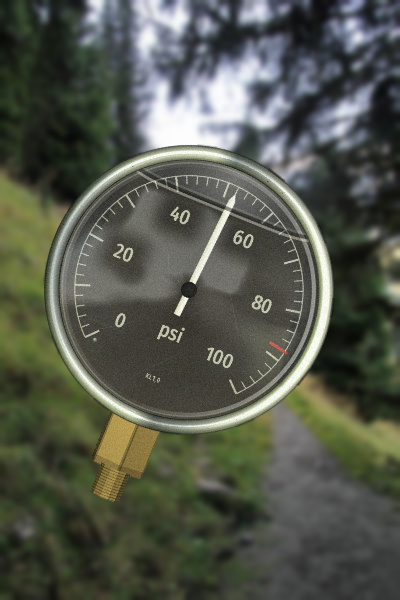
**52** psi
